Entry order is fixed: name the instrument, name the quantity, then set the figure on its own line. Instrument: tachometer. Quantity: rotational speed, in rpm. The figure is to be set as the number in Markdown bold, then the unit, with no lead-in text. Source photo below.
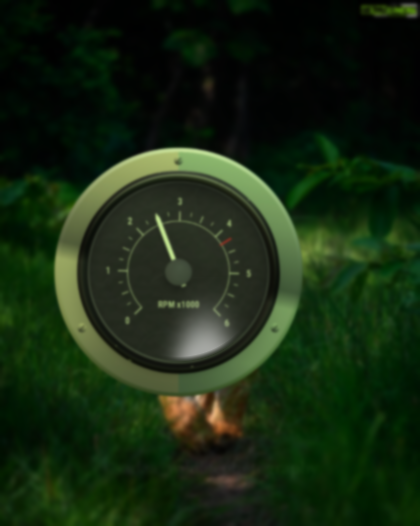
**2500** rpm
